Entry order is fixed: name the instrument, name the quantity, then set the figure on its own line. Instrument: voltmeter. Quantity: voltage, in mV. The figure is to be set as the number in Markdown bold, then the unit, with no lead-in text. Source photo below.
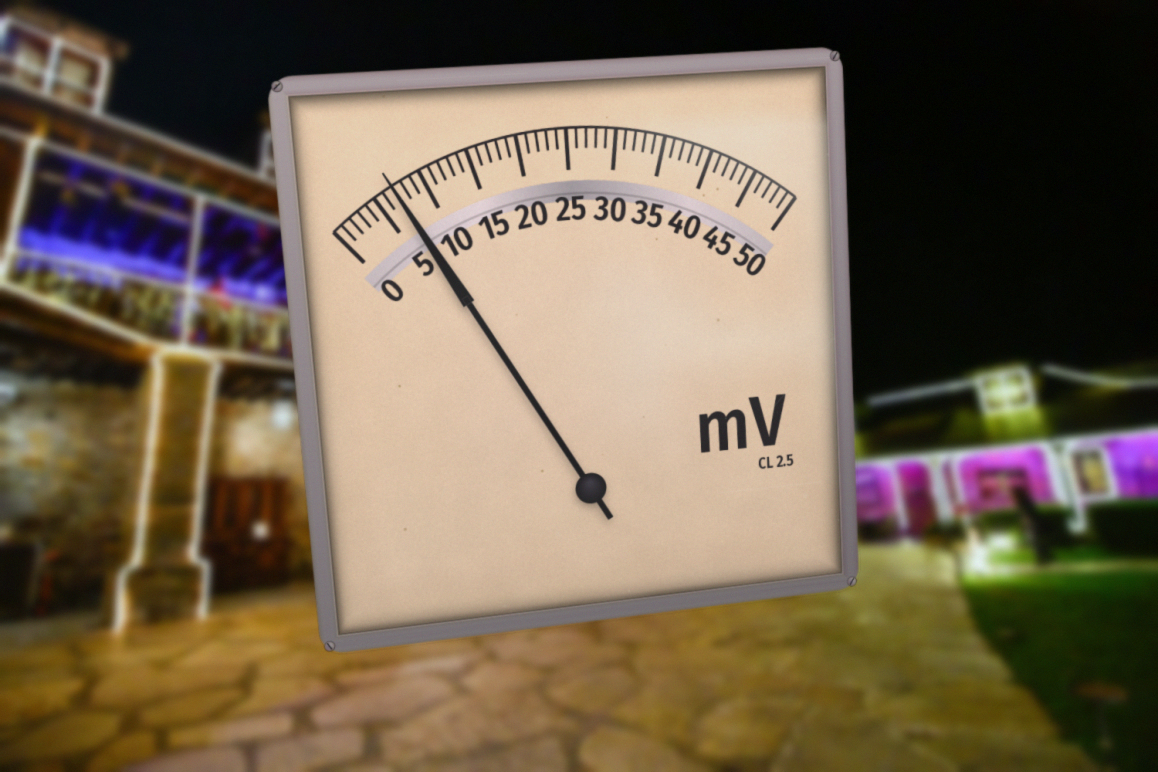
**7** mV
